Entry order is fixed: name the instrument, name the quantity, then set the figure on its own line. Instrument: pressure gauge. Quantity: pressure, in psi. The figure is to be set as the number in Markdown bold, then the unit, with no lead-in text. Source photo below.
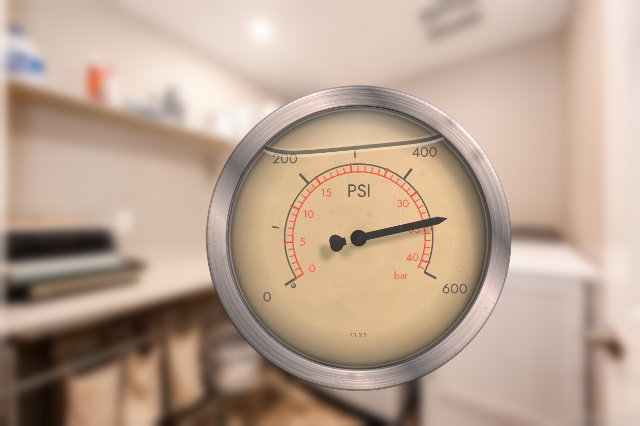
**500** psi
